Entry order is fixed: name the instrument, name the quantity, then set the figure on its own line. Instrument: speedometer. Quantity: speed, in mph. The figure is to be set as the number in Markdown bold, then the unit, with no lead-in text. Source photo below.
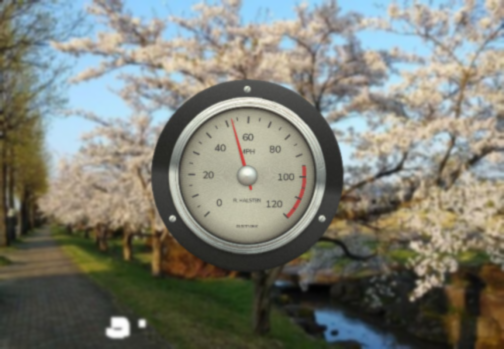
**52.5** mph
